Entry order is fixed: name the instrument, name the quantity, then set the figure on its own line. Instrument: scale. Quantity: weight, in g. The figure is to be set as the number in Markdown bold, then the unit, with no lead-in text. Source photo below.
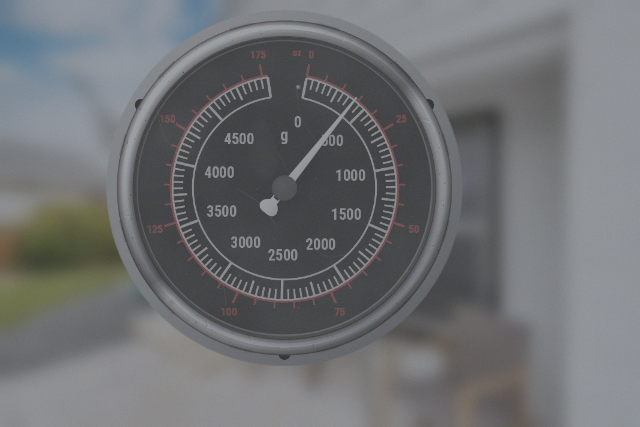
**400** g
